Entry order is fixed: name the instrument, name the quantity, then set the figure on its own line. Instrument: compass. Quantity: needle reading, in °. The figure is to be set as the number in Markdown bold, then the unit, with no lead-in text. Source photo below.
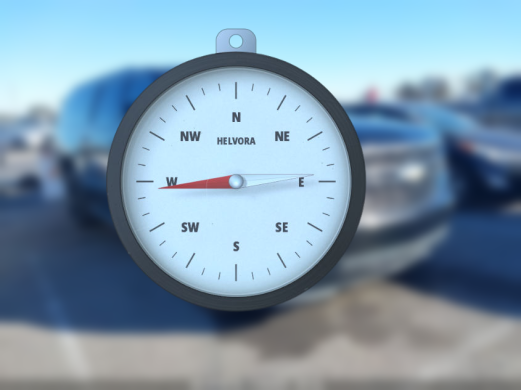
**265** °
